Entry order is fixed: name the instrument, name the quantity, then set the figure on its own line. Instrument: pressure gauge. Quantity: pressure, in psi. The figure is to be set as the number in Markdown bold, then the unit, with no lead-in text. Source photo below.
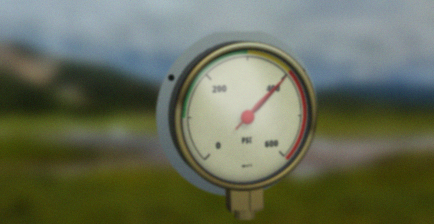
**400** psi
